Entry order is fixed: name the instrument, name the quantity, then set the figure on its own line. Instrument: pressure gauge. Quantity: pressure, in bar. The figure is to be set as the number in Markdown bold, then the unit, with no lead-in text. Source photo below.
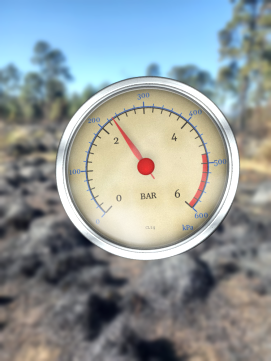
**2.3** bar
